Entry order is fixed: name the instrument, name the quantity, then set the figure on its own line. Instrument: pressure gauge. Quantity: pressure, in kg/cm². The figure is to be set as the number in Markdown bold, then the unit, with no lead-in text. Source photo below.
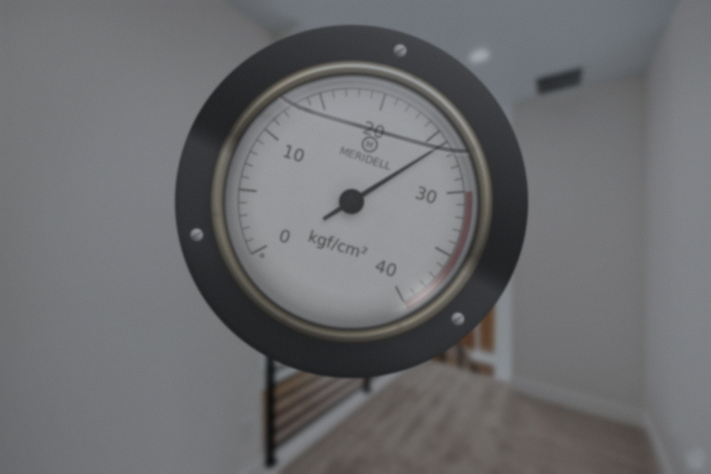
**26** kg/cm²
